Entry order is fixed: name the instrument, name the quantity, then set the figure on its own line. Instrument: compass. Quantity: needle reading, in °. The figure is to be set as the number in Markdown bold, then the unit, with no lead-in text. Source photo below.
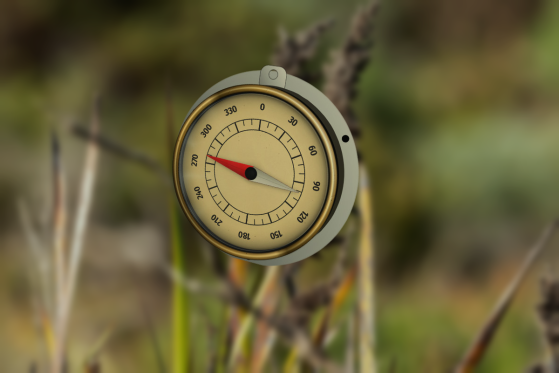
**280** °
